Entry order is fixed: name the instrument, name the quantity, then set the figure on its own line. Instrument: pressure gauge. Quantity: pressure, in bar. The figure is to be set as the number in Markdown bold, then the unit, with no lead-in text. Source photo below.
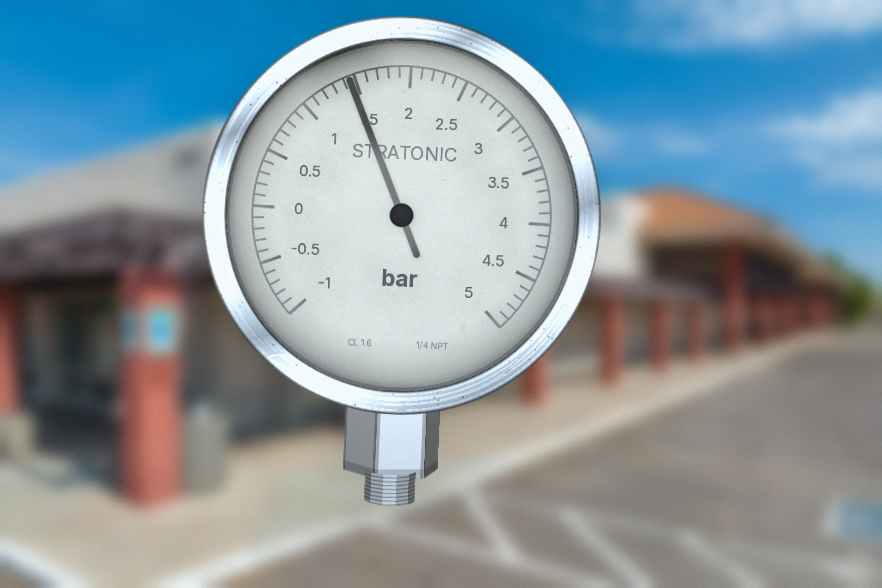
**1.45** bar
